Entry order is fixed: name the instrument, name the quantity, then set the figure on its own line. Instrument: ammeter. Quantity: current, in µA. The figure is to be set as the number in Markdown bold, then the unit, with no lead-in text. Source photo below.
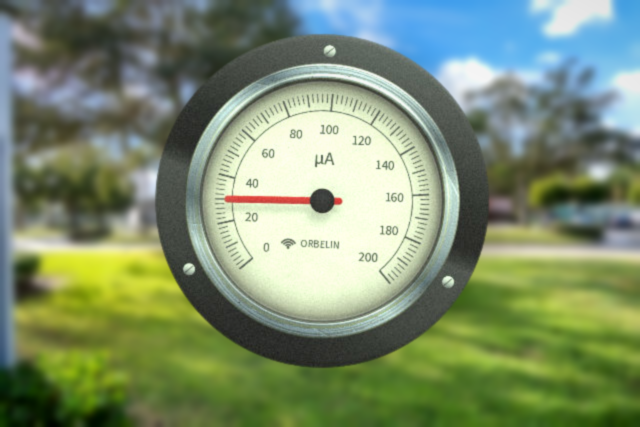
**30** µA
